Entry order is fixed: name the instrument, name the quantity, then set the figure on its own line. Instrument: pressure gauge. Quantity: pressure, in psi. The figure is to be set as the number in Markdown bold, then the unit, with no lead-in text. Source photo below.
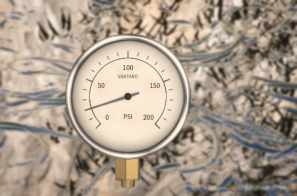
**20** psi
